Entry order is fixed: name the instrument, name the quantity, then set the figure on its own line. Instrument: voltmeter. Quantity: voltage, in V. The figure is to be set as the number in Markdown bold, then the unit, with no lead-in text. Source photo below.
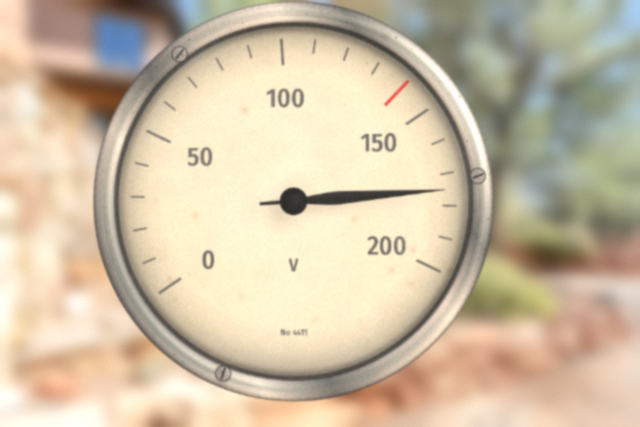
**175** V
